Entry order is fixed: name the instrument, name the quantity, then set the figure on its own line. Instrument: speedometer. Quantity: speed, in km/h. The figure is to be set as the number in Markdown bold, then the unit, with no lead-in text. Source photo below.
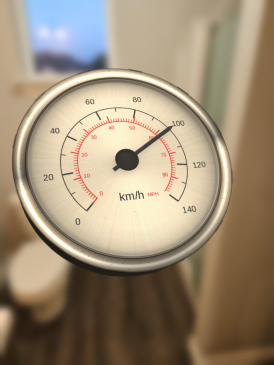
**100** km/h
